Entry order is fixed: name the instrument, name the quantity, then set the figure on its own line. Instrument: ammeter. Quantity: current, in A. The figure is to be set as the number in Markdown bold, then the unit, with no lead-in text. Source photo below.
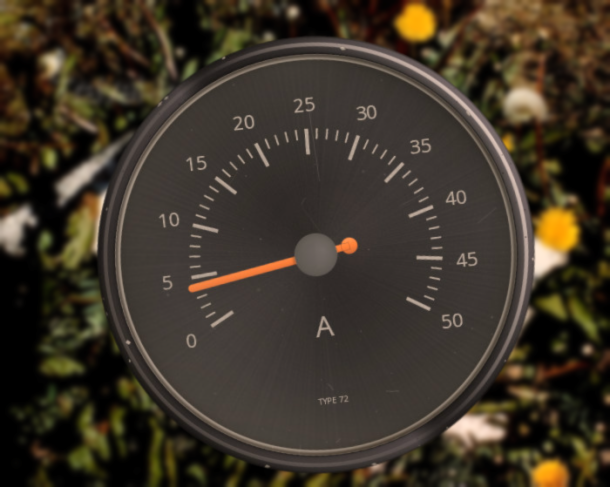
**4** A
